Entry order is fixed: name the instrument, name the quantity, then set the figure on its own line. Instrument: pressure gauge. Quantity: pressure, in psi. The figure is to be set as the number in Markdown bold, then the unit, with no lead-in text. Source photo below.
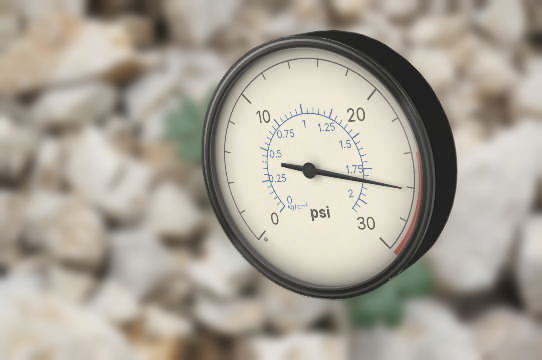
**26** psi
